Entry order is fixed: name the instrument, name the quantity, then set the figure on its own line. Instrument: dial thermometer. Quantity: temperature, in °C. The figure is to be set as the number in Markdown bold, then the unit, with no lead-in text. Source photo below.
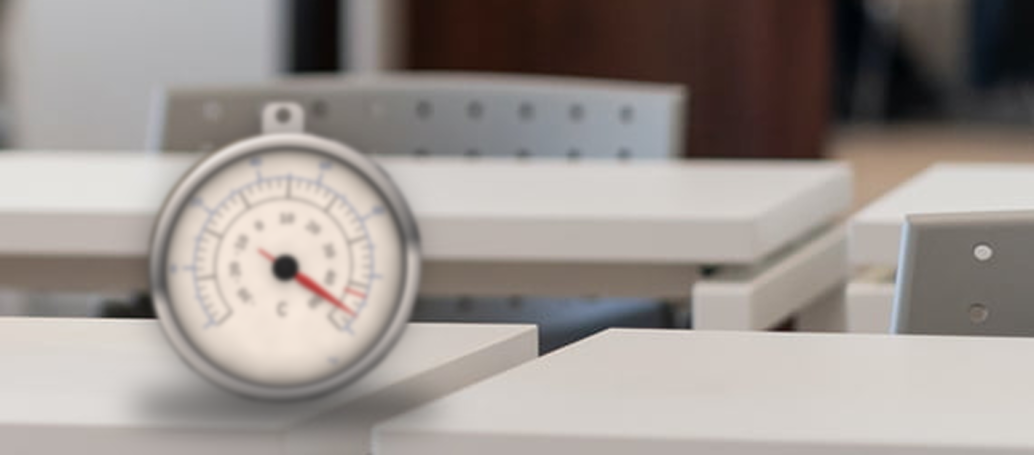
**46** °C
